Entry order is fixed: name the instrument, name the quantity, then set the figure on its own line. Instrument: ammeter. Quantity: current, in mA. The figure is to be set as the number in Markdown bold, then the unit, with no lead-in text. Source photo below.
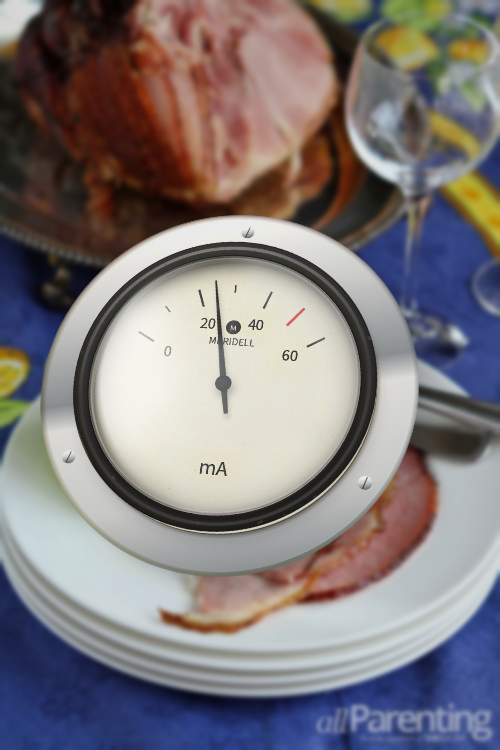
**25** mA
